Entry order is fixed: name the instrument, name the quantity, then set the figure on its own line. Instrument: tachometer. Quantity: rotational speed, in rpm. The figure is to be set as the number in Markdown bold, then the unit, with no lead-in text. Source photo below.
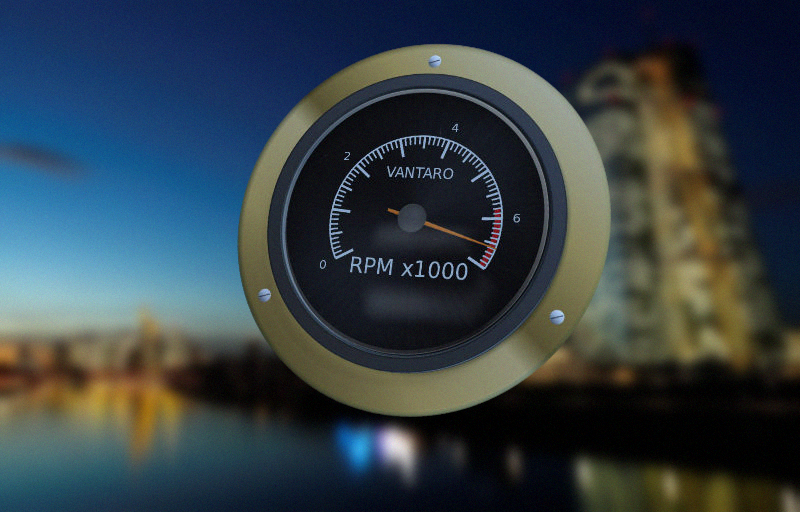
**6600** rpm
